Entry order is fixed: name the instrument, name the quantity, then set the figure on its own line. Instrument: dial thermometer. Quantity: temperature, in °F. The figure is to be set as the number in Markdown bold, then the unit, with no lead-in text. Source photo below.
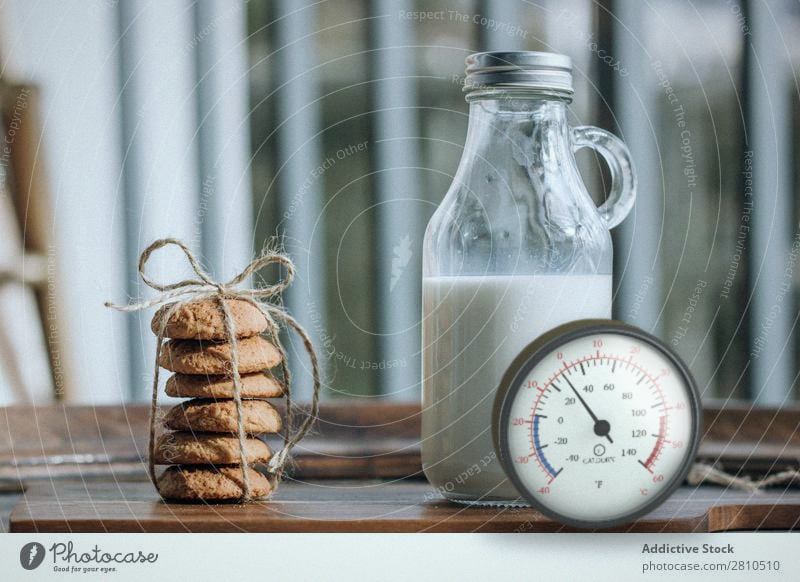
**28** °F
